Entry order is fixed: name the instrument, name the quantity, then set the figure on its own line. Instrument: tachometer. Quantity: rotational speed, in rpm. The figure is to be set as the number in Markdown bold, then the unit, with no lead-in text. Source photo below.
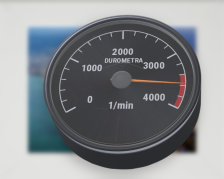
**3600** rpm
